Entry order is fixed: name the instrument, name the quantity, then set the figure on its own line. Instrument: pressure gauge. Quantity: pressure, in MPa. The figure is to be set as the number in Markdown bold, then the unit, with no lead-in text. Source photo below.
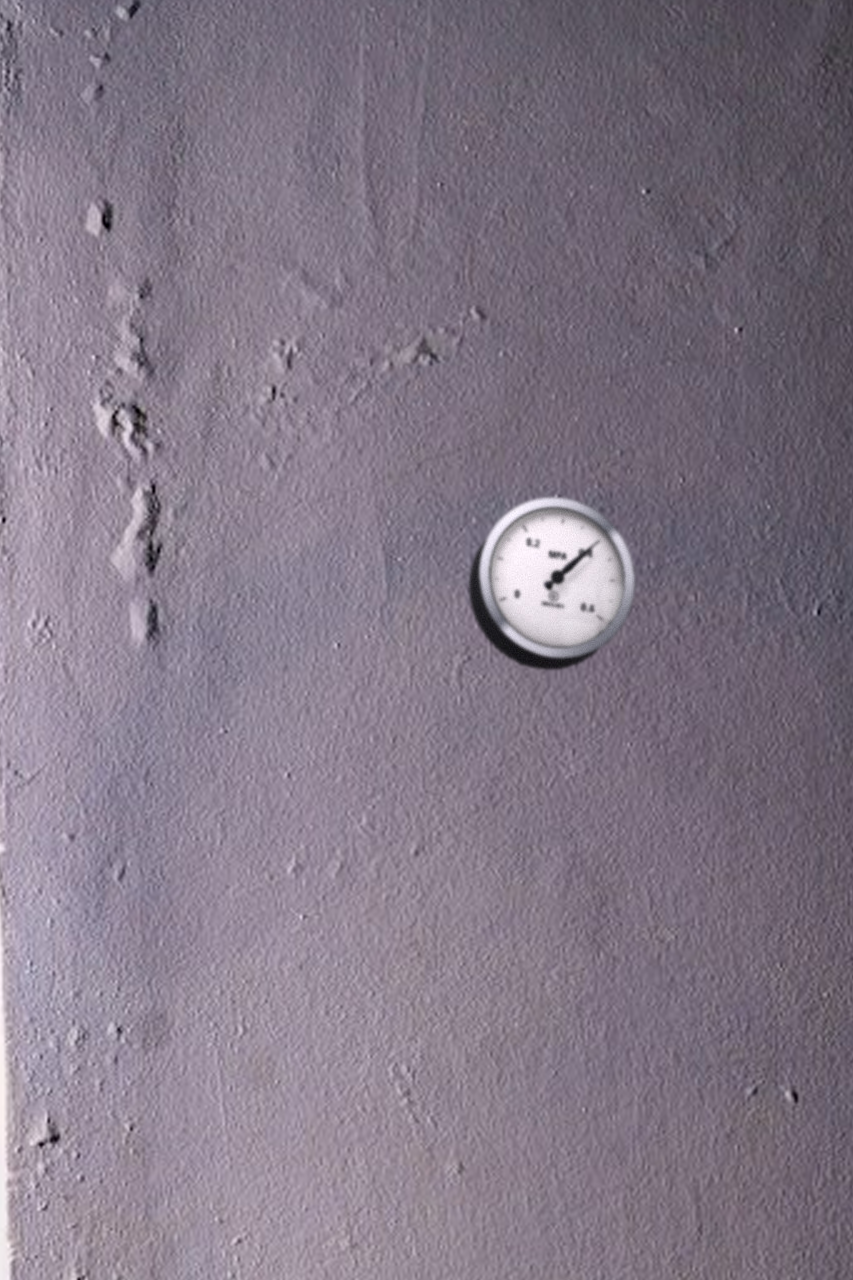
**0.4** MPa
